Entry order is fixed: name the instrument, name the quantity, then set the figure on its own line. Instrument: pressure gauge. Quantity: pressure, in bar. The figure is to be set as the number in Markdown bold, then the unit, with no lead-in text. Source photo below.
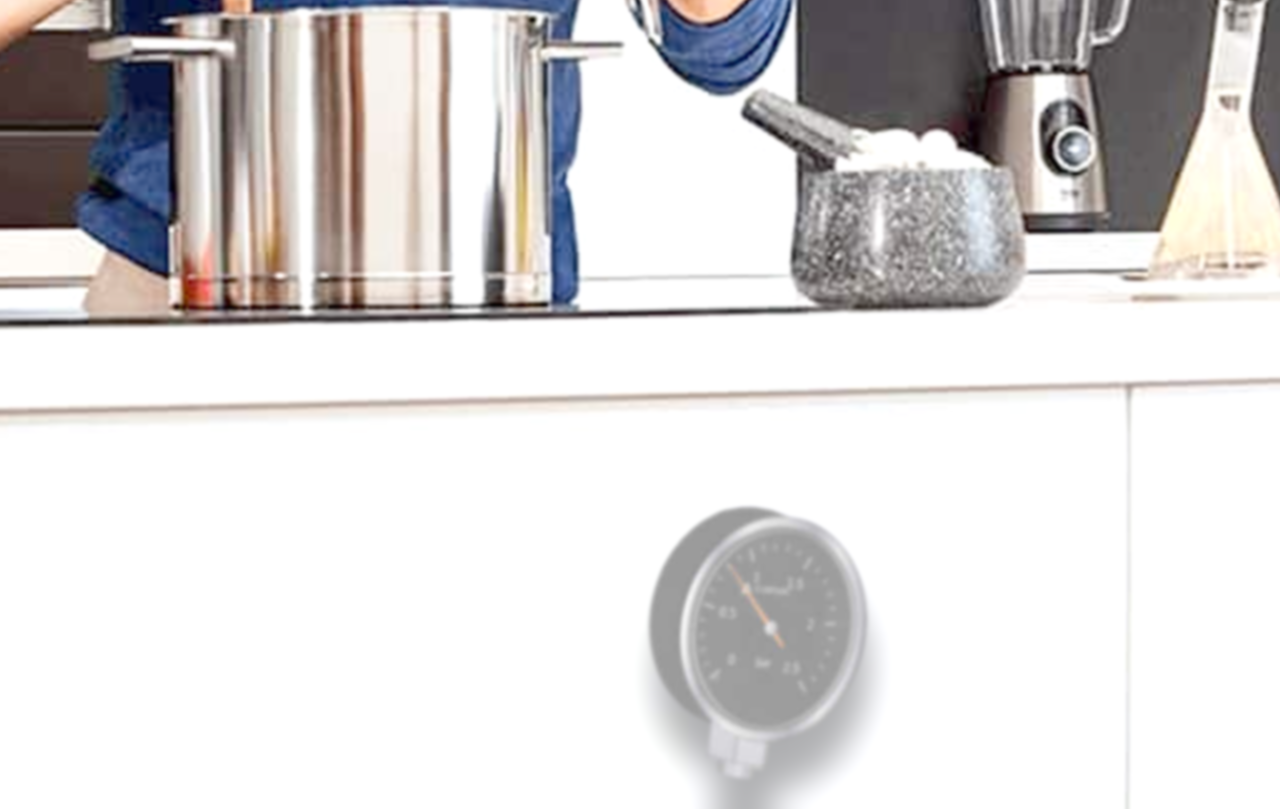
**0.8** bar
